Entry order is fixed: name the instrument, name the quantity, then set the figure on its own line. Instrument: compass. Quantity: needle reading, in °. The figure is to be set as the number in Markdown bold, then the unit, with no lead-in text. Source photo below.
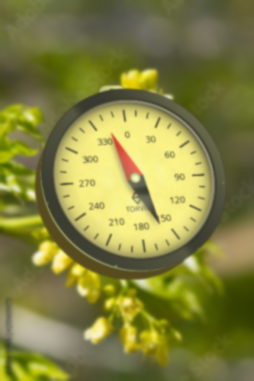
**340** °
